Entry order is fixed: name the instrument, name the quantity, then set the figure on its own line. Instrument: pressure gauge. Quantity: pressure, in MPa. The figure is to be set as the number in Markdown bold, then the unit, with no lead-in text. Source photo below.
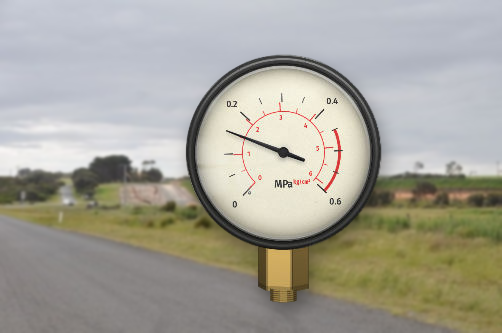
**0.15** MPa
